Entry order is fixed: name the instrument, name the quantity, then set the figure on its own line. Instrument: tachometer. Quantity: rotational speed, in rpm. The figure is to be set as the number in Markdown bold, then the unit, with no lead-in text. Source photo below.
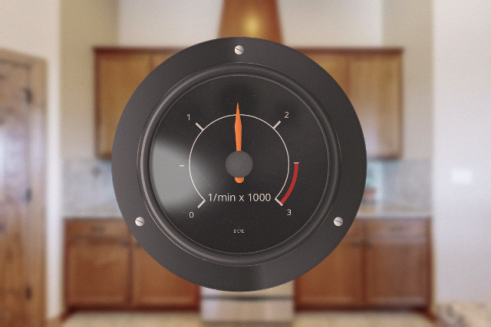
**1500** rpm
